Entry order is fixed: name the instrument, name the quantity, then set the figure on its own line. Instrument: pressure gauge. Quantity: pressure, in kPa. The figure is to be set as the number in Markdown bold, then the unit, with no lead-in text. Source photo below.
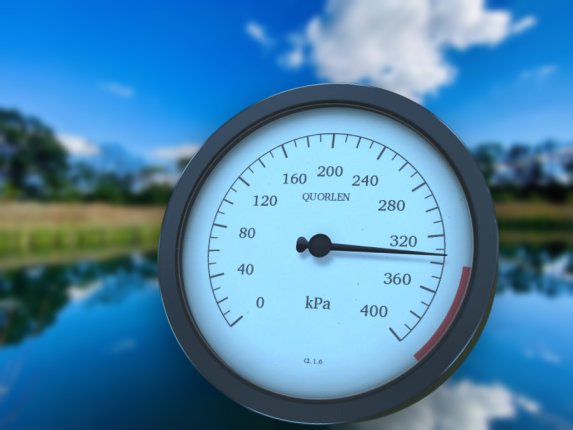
**335** kPa
